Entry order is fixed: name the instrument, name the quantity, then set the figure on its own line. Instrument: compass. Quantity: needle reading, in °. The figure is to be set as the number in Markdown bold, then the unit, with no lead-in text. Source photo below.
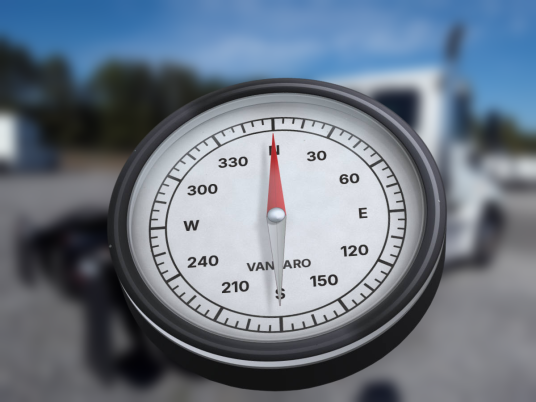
**0** °
